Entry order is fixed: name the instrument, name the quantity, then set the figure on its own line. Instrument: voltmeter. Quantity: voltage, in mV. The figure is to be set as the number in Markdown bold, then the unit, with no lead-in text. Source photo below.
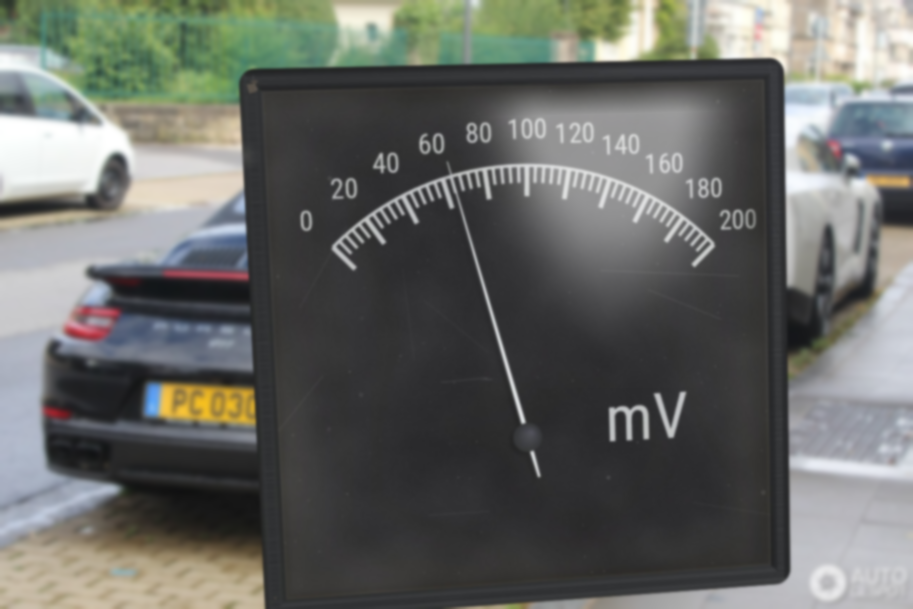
**64** mV
